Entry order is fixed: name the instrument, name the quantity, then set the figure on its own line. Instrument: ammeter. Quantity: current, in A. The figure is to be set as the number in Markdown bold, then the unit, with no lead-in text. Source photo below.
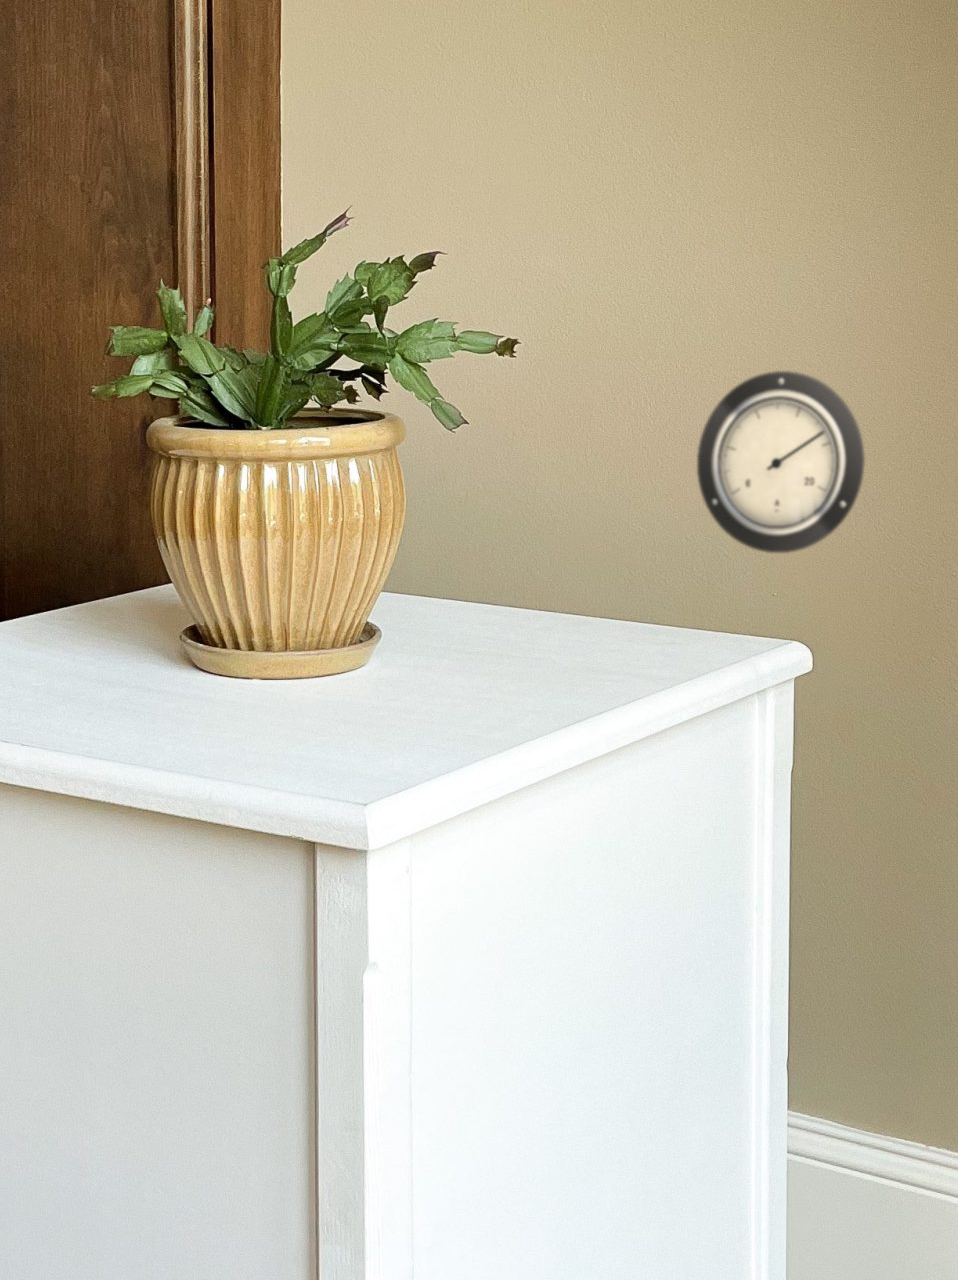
**15** A
